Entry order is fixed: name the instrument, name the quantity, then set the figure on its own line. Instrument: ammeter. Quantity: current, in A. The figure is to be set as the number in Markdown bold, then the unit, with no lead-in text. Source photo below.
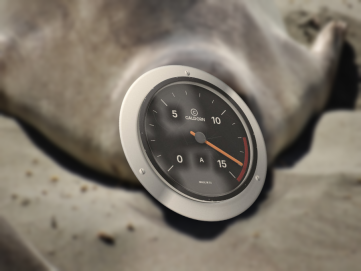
**14** A
